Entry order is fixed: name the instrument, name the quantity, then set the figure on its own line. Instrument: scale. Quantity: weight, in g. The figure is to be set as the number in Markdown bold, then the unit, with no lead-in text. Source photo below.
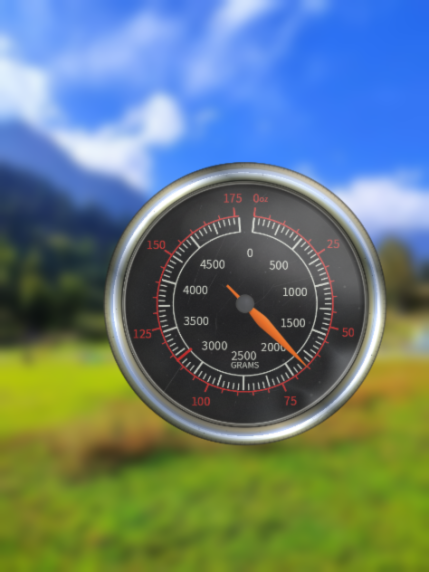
**1850** g
